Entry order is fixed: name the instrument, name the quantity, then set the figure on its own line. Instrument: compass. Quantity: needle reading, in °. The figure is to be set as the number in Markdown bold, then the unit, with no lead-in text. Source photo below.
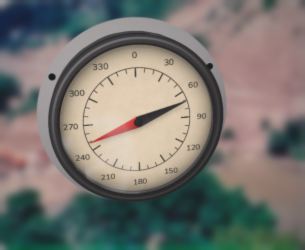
**250** °
